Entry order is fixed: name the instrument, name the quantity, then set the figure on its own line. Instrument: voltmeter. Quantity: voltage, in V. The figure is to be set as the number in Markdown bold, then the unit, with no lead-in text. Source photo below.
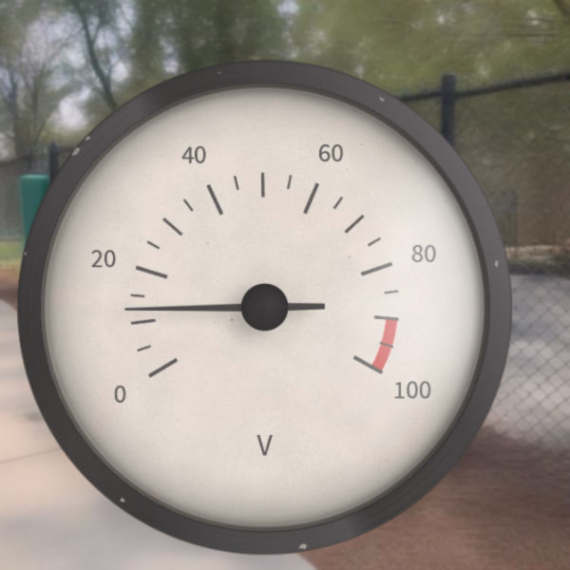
**12.5** V
